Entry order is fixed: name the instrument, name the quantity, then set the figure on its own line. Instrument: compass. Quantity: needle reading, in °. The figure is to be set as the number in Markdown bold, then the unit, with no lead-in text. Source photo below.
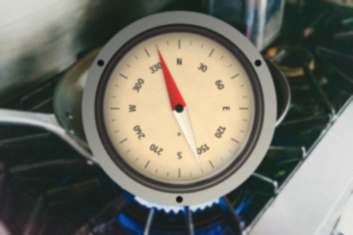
**340** °
